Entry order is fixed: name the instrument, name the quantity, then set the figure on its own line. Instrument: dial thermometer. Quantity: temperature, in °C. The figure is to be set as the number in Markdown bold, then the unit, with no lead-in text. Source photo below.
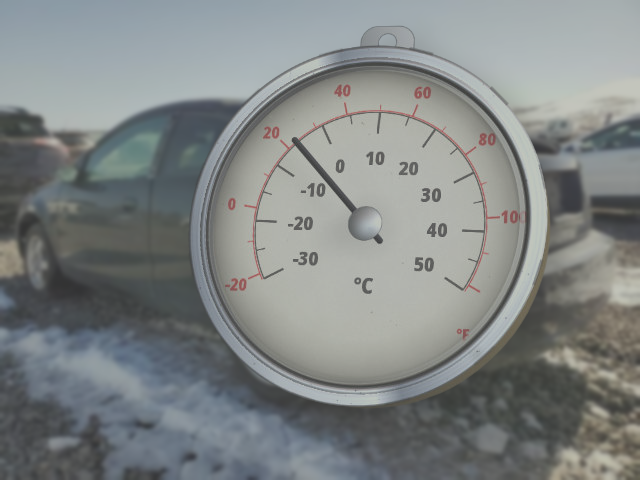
**-5** °C
